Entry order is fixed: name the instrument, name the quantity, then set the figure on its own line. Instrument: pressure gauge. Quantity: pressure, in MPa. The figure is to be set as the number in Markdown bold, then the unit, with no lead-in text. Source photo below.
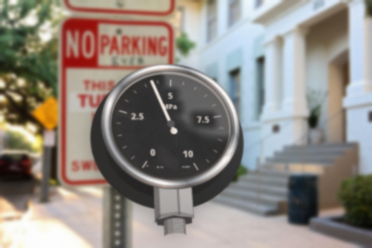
**4.25** MPa
